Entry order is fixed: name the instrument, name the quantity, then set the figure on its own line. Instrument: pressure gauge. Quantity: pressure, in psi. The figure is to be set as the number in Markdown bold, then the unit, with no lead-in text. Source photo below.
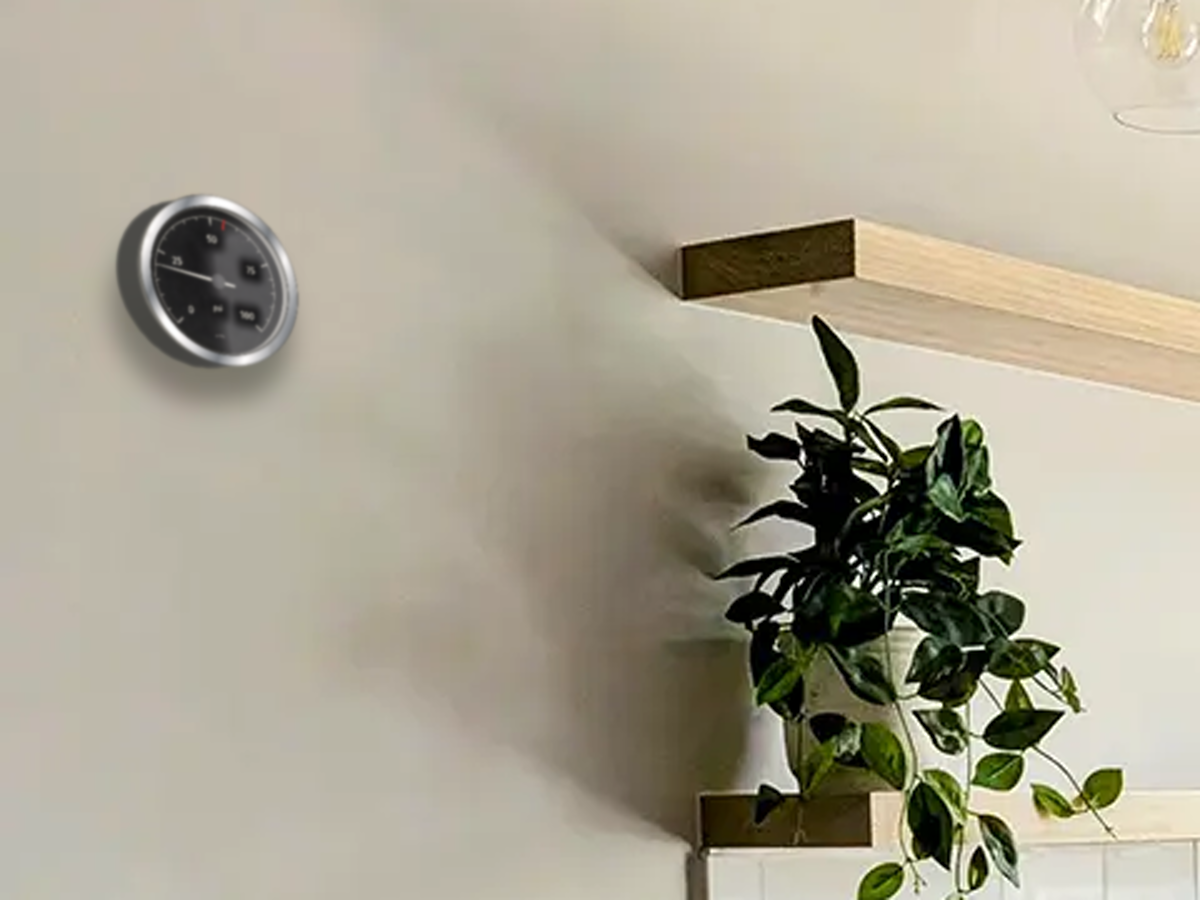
**20** psi
